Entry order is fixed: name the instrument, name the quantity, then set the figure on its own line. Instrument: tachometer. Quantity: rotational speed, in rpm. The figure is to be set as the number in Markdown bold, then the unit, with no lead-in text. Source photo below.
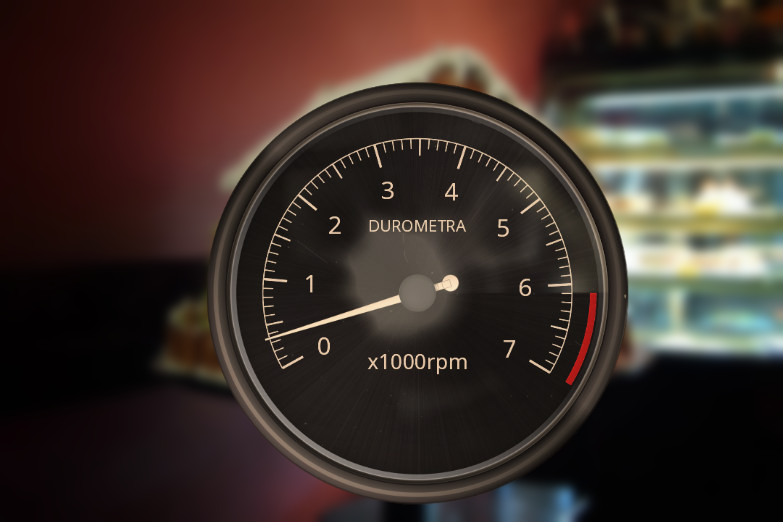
**350** rpm
